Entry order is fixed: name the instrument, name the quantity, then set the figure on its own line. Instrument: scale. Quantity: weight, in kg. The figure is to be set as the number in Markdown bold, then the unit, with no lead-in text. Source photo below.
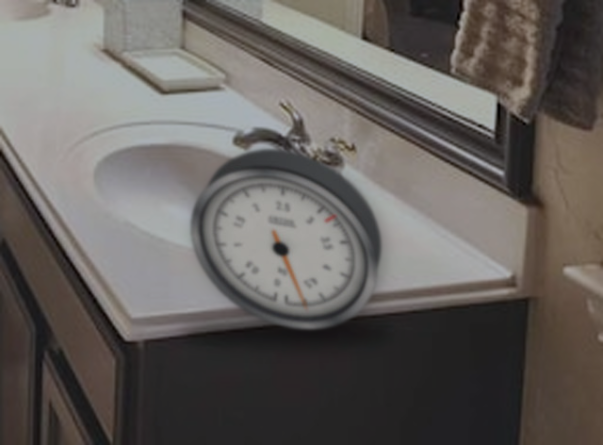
**4.75** kg
